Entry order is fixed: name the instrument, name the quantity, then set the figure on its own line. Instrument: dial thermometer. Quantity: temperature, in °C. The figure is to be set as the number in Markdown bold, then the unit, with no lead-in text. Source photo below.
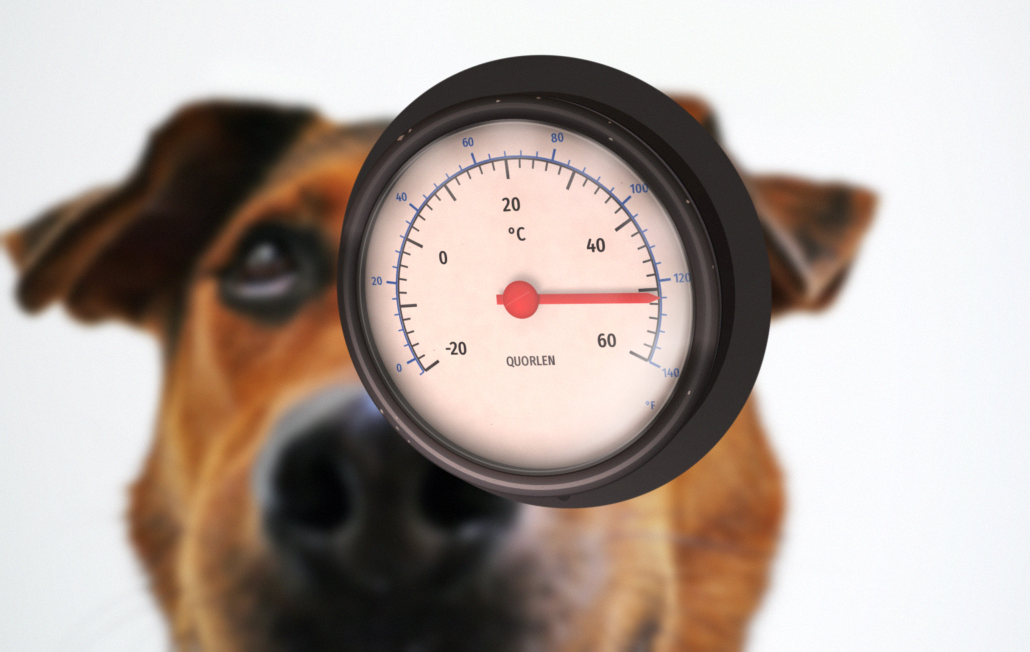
**51** °C
